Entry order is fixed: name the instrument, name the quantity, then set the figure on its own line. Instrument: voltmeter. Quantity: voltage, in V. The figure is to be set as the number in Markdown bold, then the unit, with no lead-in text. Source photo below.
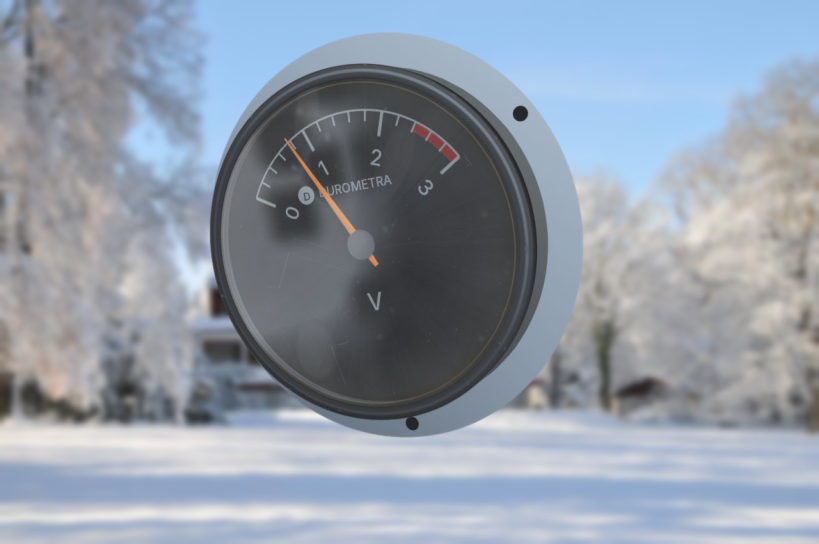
**0.8** V
